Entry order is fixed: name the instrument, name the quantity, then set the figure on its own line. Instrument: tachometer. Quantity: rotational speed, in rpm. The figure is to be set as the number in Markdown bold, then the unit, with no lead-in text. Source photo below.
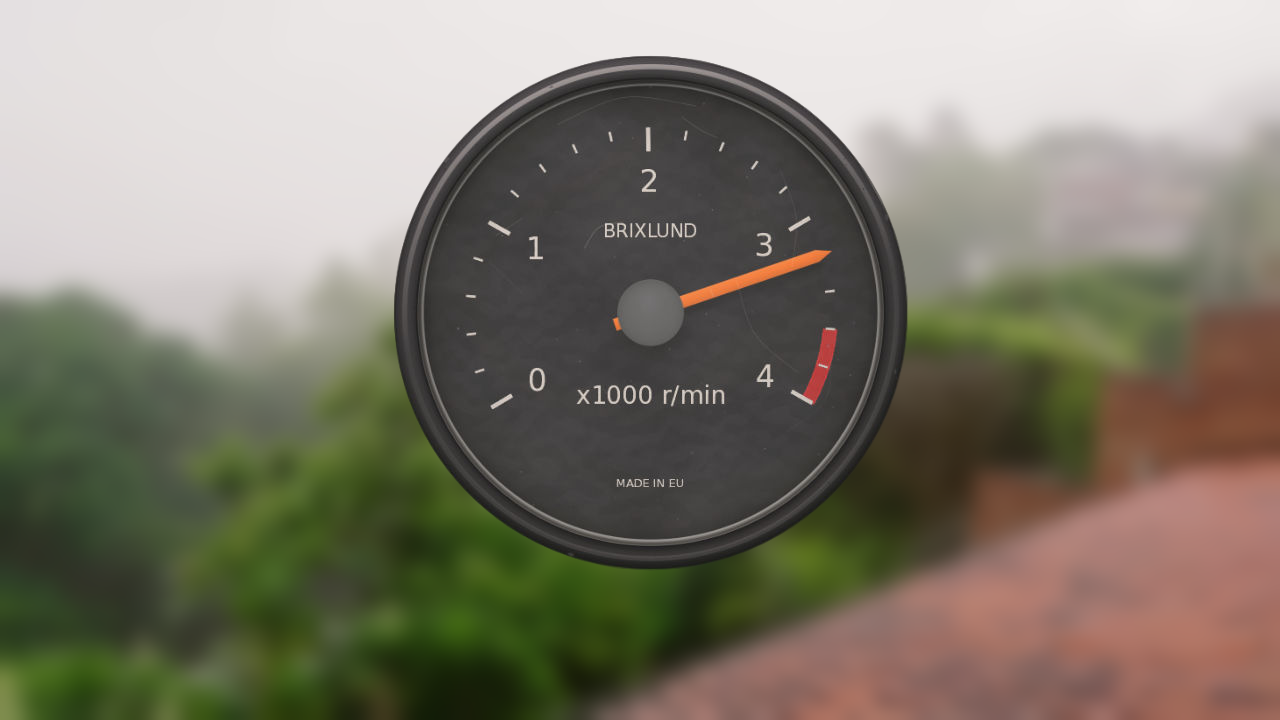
**3200** rpm
